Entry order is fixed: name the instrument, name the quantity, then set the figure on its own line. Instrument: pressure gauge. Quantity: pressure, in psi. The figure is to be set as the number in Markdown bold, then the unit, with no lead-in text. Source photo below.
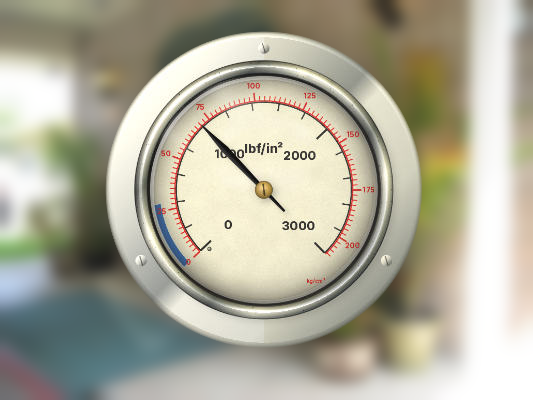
**1000** psi
